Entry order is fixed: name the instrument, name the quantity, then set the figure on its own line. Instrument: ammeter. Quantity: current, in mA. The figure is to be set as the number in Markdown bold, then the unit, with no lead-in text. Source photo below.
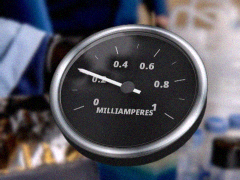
**0.2** mA
